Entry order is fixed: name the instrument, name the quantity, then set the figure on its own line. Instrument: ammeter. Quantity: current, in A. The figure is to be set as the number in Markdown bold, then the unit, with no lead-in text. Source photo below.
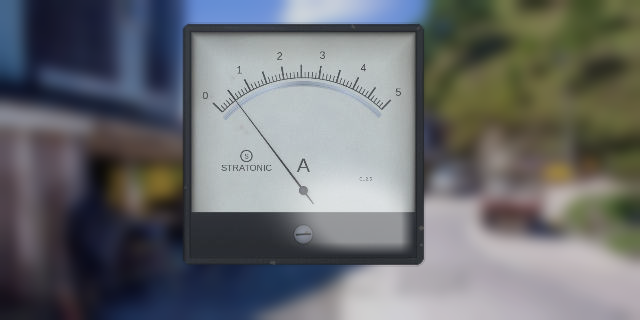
**0.5** A
